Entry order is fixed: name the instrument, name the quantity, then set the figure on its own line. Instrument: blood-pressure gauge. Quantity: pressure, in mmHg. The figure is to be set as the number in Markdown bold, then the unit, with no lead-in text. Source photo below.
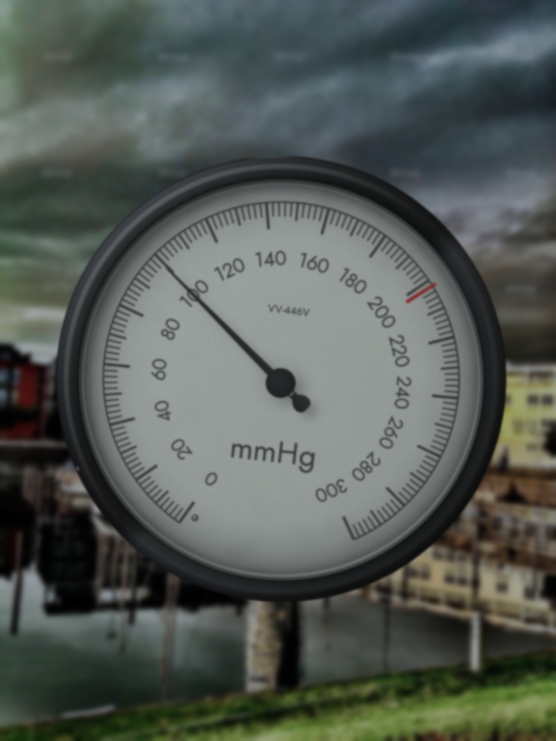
**100** mmHg
